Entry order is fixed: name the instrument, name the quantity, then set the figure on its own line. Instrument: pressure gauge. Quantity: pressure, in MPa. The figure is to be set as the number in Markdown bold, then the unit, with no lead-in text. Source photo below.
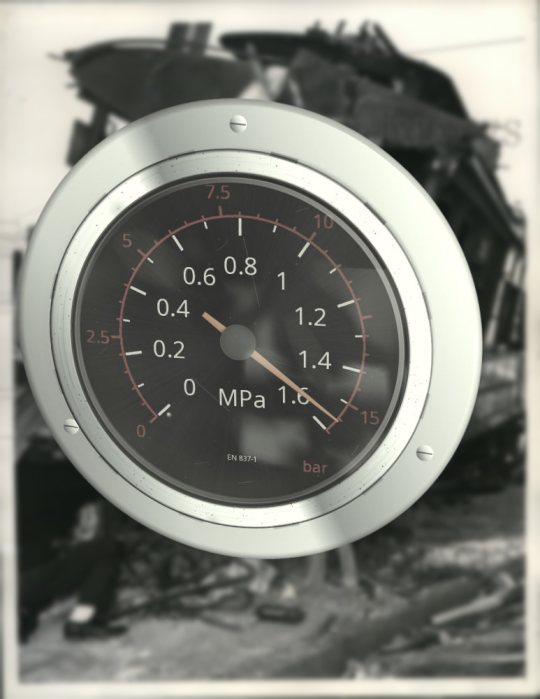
**1.55** MPa
